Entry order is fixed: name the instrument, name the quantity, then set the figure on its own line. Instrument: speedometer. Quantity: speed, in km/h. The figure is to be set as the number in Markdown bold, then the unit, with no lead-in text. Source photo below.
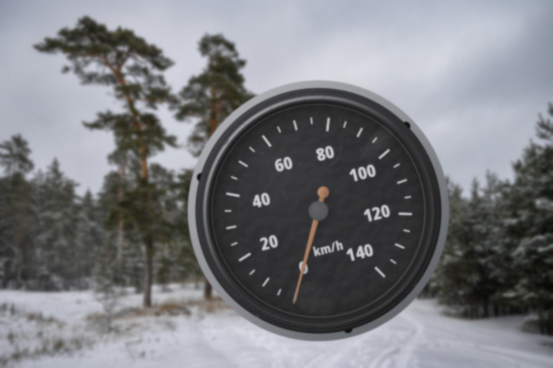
**0** km/h
